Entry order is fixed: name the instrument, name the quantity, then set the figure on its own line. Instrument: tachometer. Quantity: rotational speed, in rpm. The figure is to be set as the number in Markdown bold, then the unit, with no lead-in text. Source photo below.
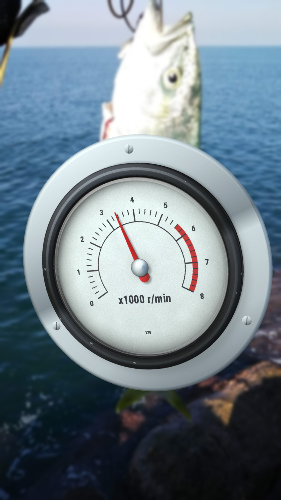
**3400** rpm
